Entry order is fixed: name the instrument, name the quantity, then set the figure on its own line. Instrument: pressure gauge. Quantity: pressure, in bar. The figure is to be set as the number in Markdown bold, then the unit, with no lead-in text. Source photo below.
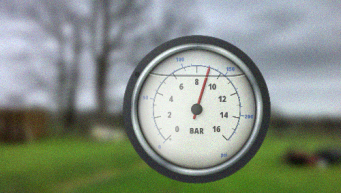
**9** bar
